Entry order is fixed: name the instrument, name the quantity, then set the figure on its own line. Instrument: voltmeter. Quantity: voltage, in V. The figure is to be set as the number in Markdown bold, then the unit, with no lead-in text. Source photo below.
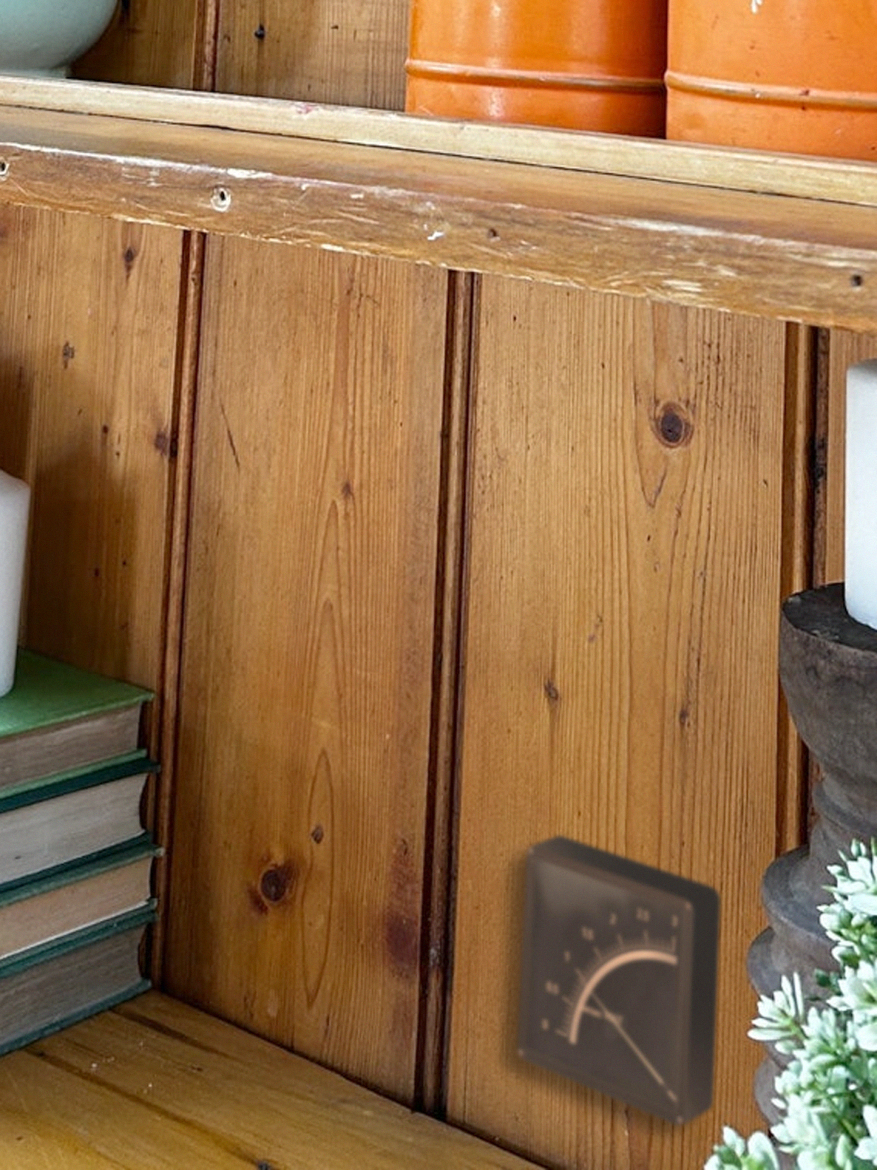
**1** V
